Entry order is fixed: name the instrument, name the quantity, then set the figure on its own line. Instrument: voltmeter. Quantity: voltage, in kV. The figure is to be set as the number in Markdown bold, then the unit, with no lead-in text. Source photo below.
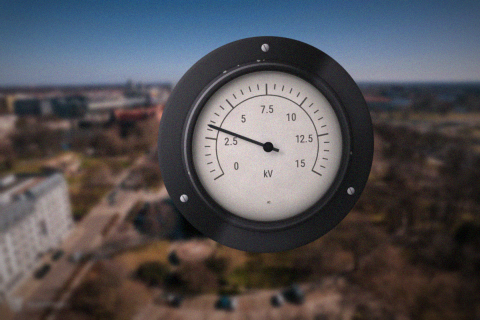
**3.25** kV
